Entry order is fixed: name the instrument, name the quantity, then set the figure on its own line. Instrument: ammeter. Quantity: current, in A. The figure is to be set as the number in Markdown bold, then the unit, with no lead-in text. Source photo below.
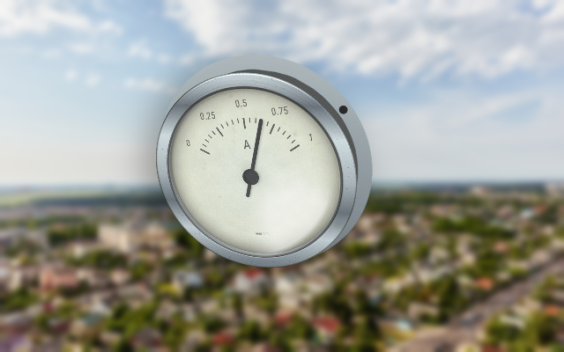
**0.65** A
